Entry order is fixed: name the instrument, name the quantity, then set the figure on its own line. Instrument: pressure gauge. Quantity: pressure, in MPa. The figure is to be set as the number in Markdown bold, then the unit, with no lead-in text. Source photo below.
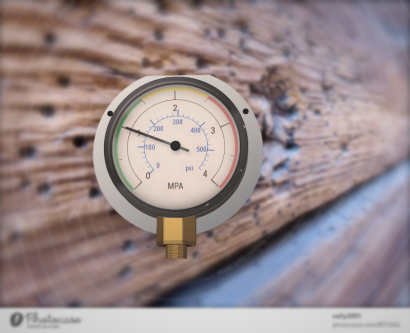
**1** MPa
